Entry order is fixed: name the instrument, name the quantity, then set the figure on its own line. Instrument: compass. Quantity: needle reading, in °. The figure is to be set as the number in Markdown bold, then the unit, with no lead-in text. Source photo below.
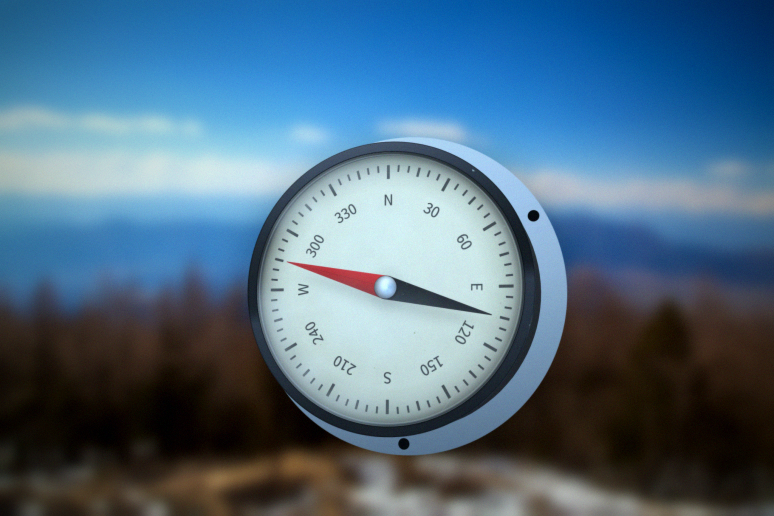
**285** °
